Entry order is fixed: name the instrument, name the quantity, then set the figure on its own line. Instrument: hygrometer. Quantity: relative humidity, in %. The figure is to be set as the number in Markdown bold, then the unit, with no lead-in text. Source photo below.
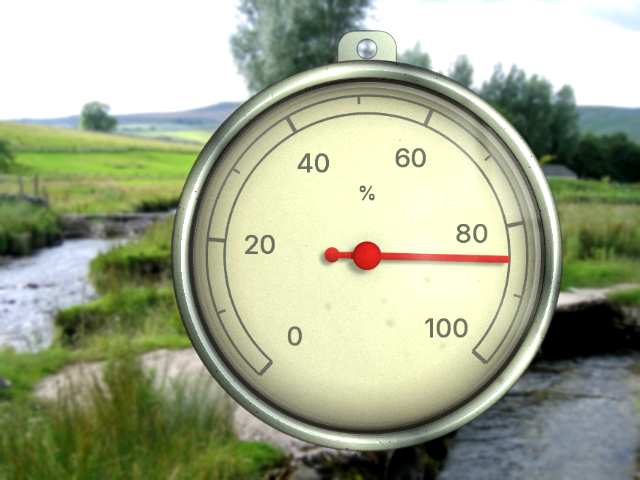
**85** %
